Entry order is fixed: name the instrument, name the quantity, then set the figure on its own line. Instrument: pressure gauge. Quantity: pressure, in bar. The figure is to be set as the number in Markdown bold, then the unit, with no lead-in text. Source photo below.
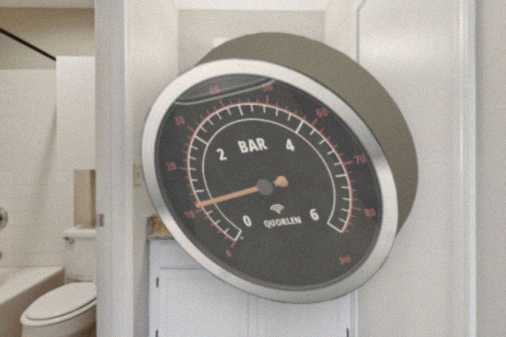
**0.8** bar
